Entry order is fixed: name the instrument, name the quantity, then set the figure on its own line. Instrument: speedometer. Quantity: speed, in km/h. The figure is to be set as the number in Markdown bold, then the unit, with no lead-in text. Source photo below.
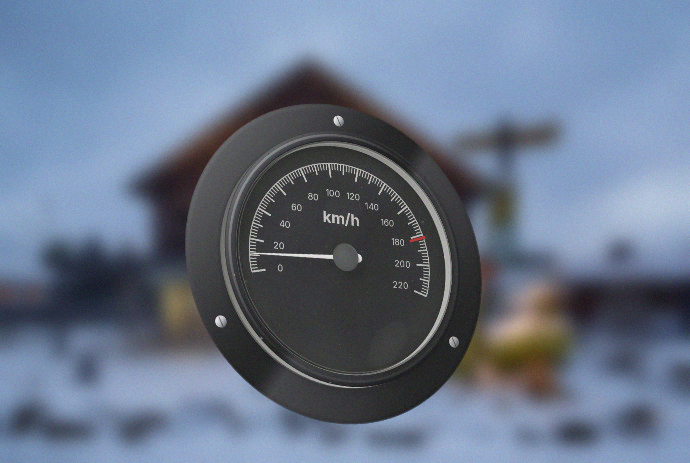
**10** km/h
